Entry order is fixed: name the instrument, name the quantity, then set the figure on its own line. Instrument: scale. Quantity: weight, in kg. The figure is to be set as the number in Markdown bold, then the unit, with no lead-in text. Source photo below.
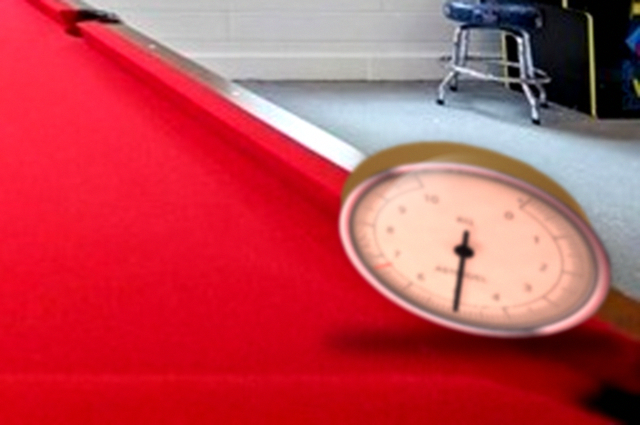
**5** kg
